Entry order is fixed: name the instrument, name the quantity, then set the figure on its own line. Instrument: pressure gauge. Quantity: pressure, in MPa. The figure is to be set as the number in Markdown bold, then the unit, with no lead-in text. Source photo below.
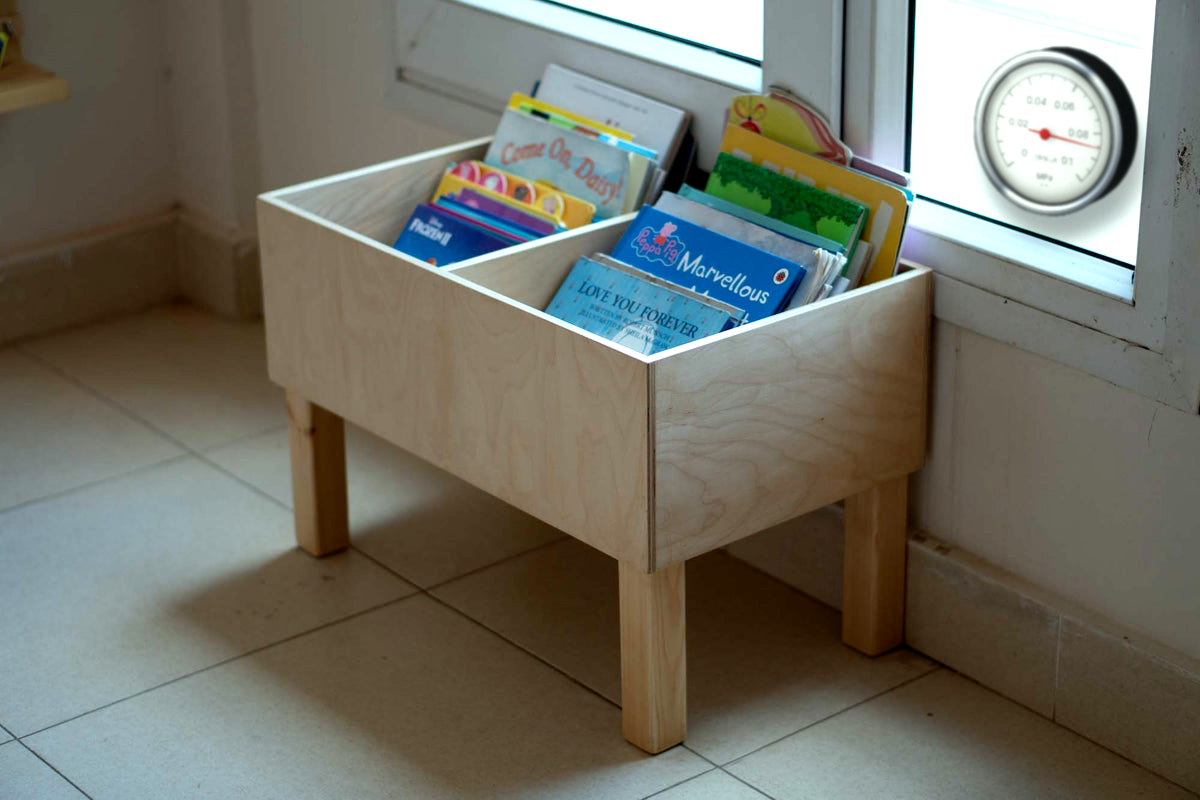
**0.085** MPa
